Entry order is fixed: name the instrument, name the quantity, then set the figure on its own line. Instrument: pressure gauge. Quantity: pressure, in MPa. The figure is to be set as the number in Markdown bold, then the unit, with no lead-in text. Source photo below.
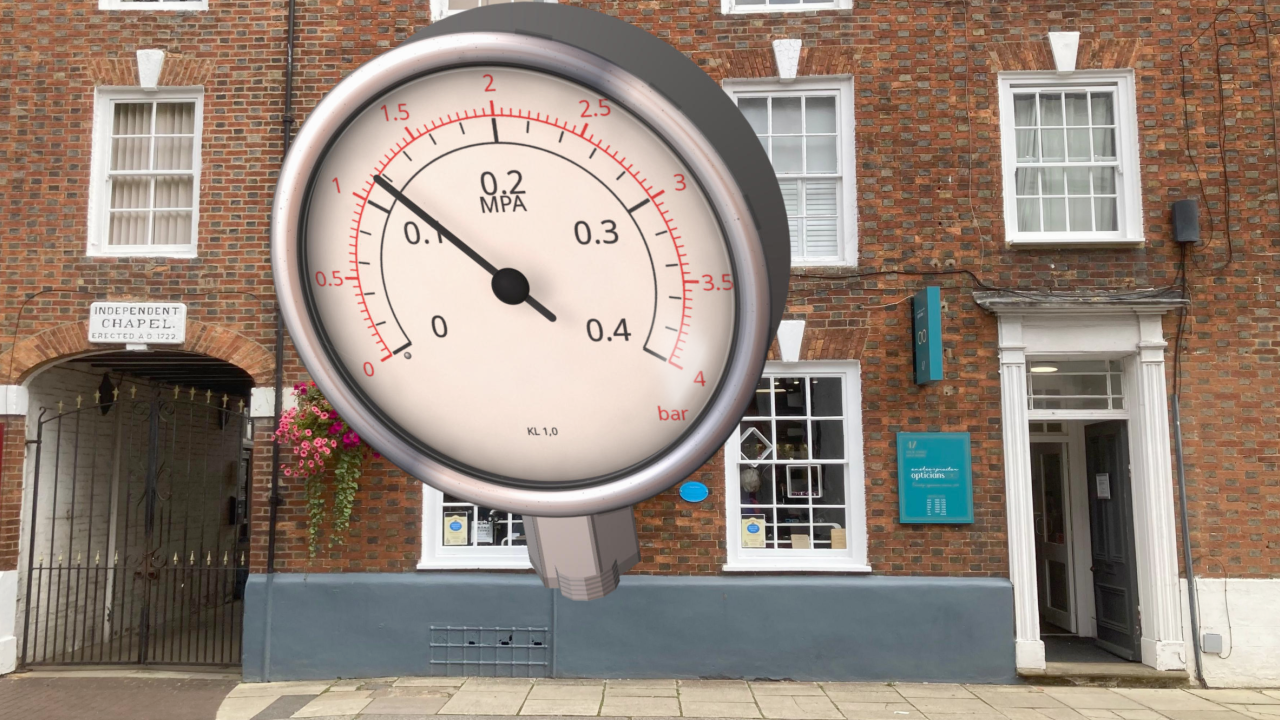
**0.12** MPa
